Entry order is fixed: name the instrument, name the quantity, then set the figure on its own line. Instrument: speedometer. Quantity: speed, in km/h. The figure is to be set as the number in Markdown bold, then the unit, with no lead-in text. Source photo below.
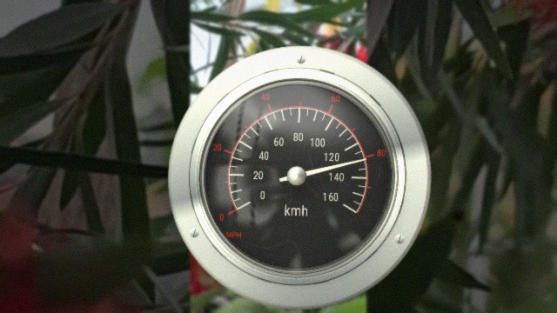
**130** km/h
